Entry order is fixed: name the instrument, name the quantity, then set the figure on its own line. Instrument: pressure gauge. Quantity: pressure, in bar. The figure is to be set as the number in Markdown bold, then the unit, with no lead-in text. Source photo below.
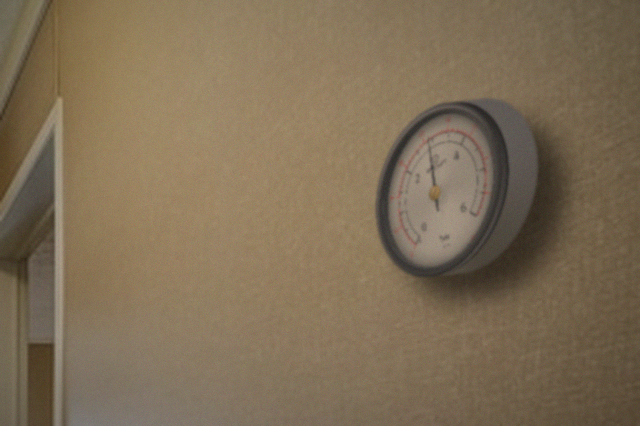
**3** bar
